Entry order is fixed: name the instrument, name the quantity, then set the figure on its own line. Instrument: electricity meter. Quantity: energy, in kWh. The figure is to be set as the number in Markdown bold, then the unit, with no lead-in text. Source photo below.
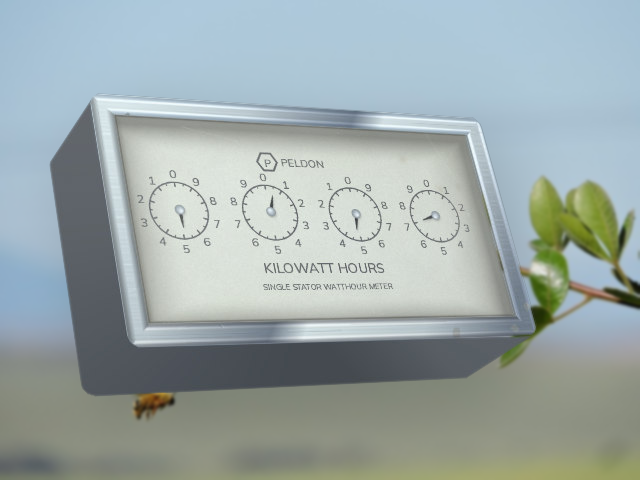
**5047** kWh
